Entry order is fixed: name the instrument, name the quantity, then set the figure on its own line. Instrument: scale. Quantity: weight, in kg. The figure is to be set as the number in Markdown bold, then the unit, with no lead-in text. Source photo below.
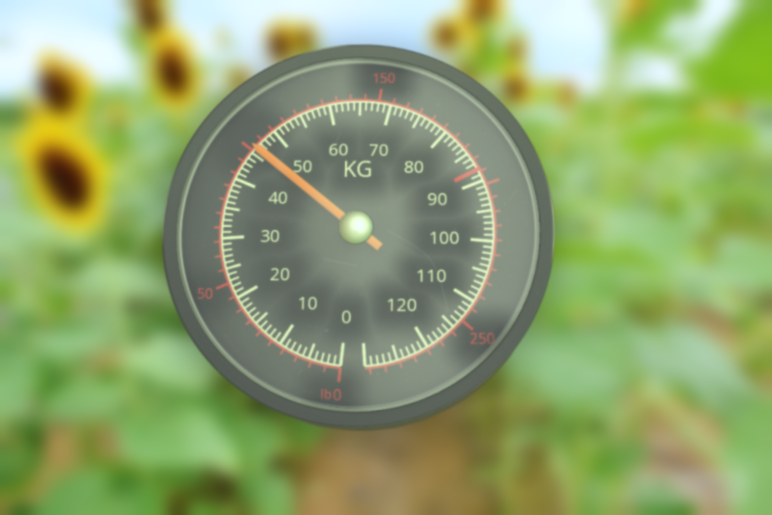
**46** kg
